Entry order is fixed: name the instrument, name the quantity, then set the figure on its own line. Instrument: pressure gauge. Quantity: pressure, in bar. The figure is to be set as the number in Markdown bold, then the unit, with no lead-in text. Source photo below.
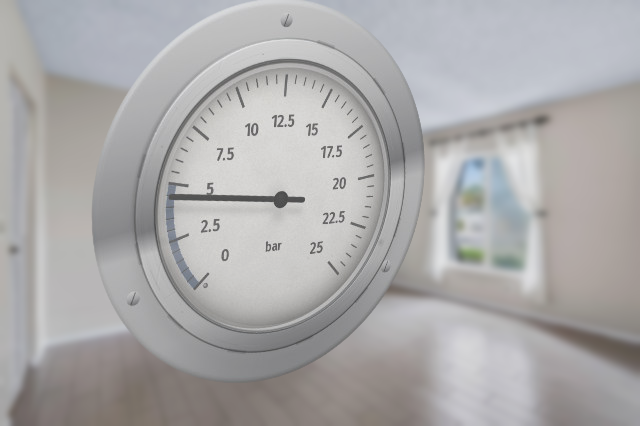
**4.5** bar
